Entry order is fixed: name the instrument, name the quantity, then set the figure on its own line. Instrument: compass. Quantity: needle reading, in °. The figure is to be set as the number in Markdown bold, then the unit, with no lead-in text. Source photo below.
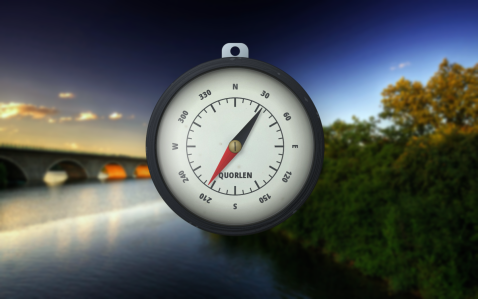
**215** °
